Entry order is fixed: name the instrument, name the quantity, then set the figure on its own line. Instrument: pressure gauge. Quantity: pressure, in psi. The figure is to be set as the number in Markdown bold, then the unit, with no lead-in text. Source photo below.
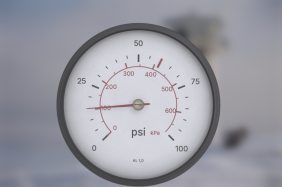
**15** psi
